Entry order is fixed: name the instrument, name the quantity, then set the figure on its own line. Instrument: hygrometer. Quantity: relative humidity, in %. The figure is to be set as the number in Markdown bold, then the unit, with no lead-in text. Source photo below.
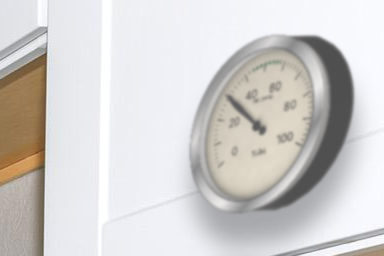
**30** %
